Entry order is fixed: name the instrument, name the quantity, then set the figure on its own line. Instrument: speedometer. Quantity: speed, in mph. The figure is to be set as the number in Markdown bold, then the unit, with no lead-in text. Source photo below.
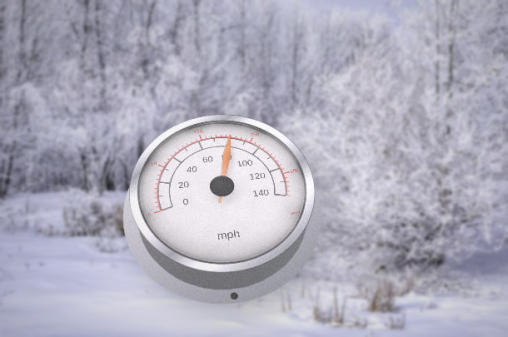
**80** mph
